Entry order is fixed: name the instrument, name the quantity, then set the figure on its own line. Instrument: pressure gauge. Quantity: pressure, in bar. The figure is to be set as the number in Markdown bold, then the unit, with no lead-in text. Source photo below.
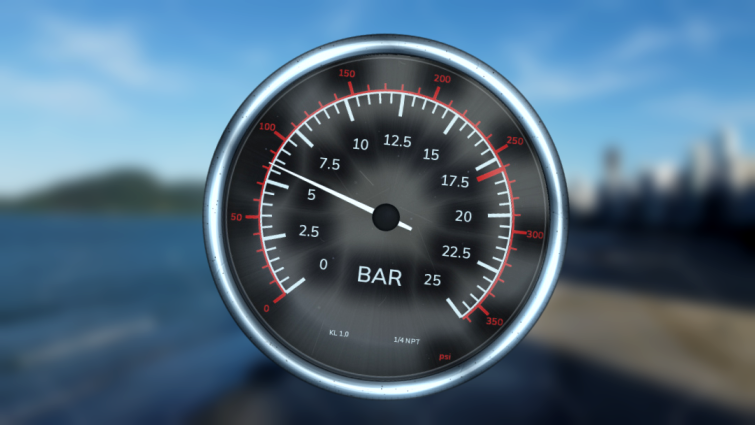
**5.75** bar
